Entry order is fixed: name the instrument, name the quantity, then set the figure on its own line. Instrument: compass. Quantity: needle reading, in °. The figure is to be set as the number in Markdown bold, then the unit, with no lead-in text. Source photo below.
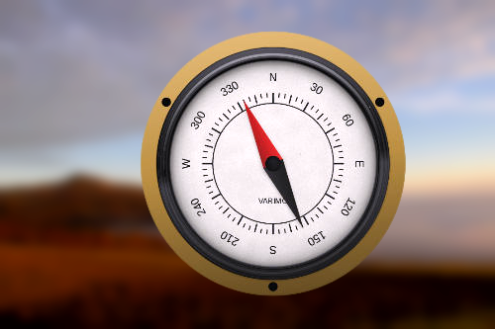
**335** °
